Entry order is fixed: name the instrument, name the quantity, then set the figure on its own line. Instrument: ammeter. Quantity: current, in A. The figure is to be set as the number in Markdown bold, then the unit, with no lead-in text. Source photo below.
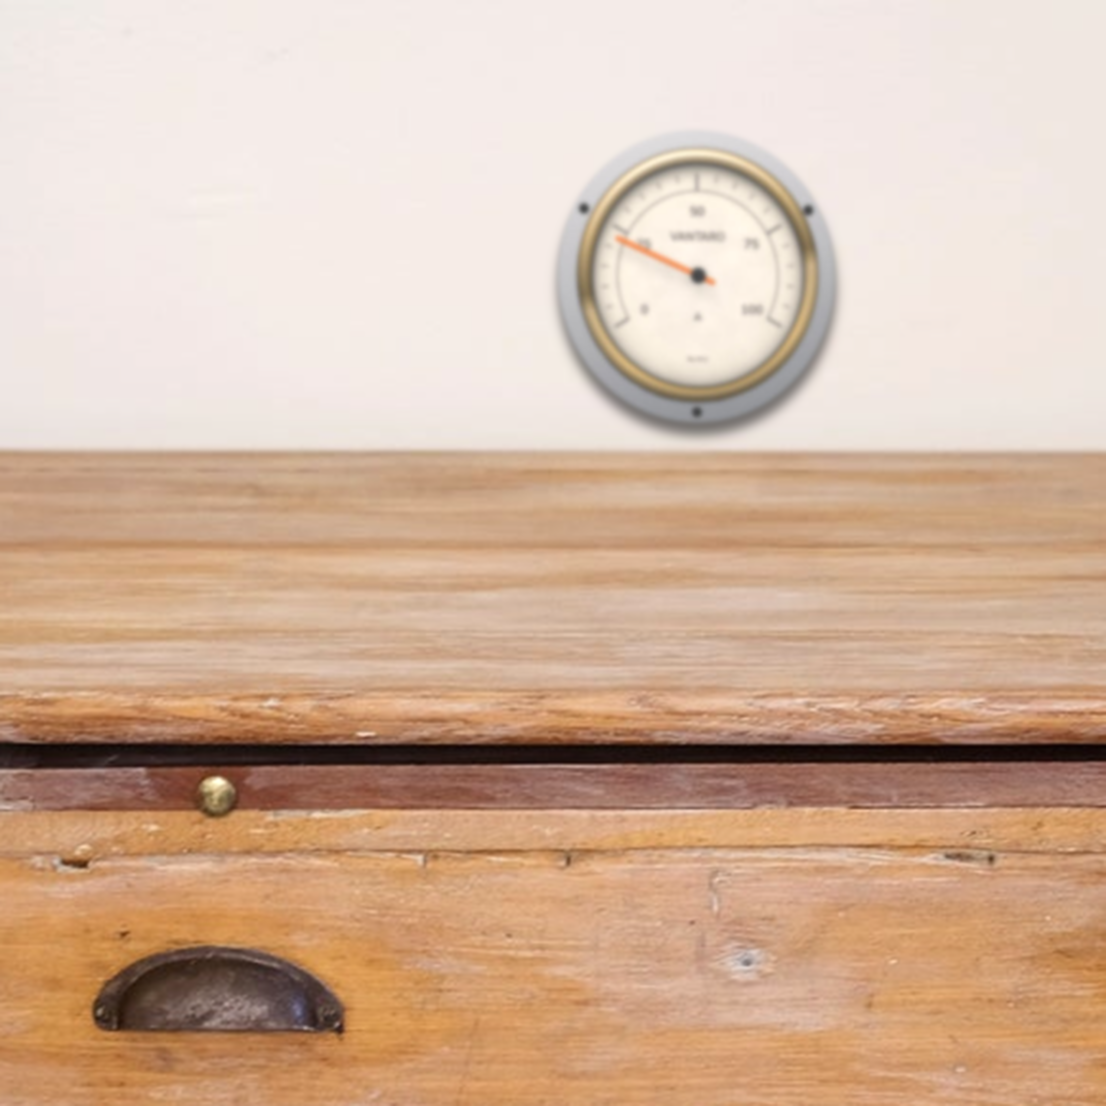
**22.5** A
